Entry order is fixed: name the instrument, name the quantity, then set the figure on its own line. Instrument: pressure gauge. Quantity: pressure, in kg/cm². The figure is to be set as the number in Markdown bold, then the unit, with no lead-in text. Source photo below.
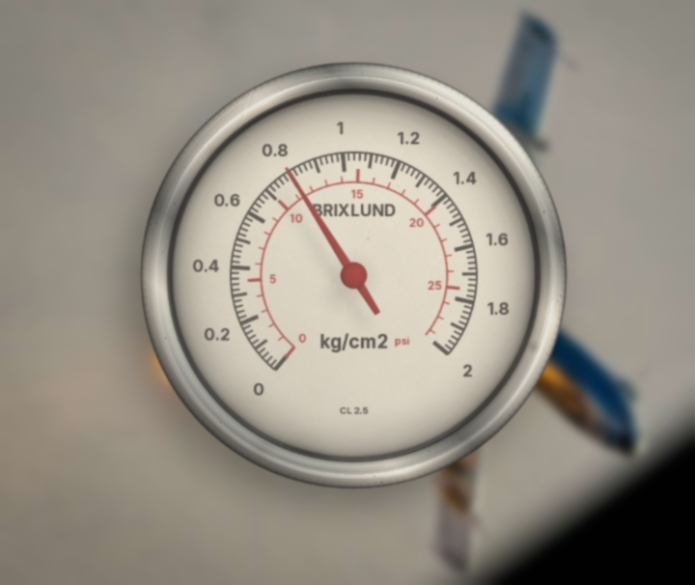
**0.8** kg/cm²
